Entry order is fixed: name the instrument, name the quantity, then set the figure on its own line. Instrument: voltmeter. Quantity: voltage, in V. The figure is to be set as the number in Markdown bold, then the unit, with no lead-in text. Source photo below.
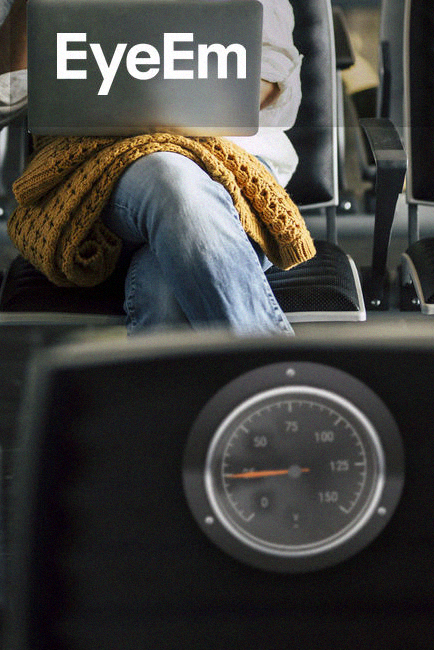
**25** V
